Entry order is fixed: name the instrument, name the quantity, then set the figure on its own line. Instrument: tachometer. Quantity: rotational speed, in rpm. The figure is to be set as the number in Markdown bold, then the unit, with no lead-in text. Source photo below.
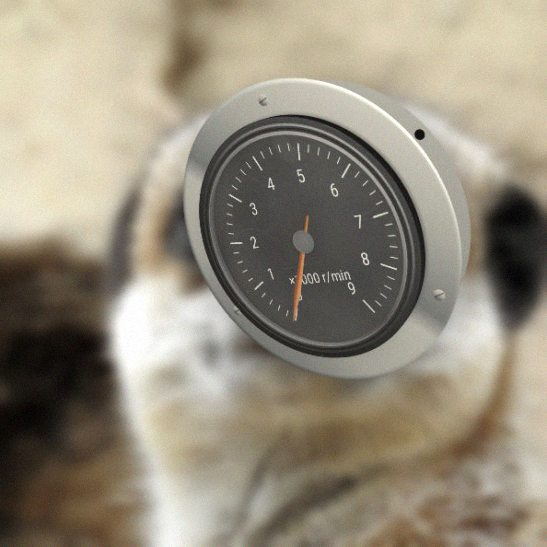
**0** rpm
